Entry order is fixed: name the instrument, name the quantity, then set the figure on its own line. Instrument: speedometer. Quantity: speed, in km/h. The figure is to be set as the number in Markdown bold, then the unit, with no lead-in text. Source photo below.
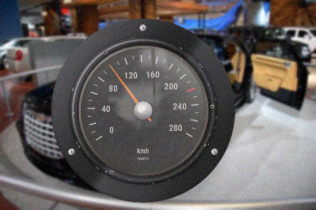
**100** km/h
